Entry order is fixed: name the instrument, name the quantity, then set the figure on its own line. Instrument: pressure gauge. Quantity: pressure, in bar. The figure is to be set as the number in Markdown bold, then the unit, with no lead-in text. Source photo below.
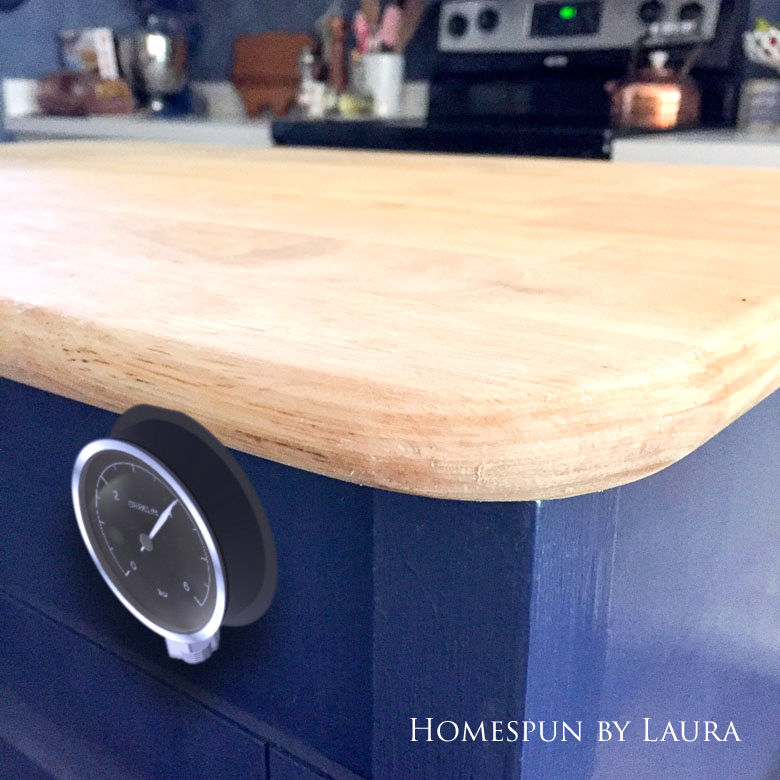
**4** bar
